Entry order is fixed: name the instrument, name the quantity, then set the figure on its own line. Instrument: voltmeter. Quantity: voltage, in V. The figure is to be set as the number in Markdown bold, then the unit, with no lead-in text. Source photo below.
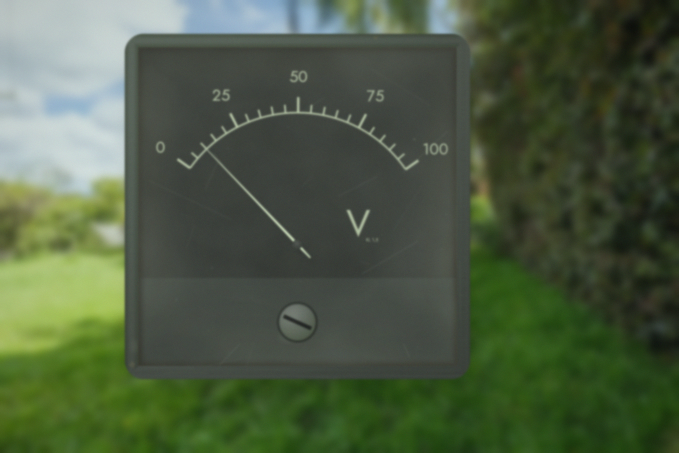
**10** V
